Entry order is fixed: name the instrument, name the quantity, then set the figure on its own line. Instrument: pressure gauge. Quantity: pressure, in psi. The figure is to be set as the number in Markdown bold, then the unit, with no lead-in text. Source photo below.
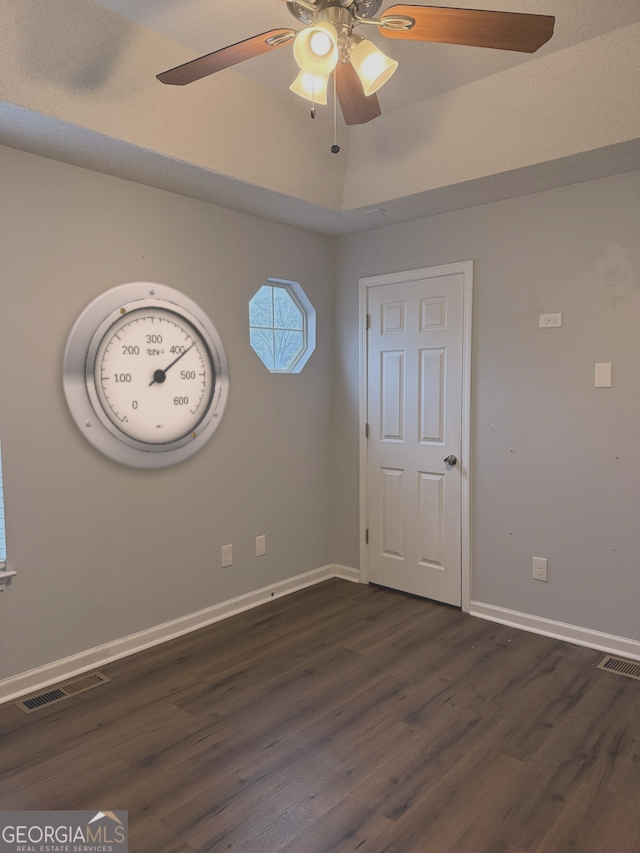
**420** psi
